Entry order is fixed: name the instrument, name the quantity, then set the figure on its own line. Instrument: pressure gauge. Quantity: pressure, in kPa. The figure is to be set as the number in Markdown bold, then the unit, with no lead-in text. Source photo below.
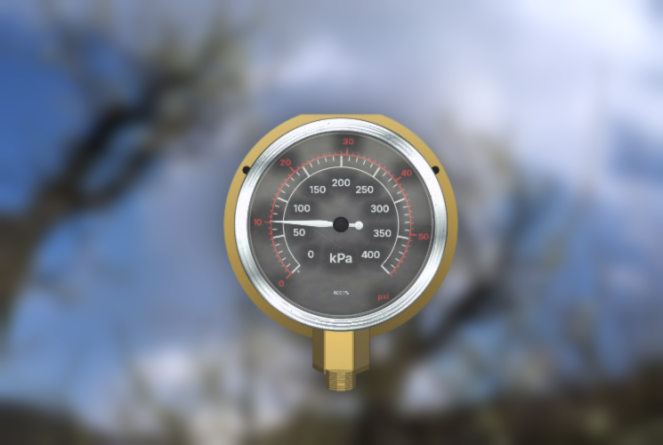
**70** kPa
